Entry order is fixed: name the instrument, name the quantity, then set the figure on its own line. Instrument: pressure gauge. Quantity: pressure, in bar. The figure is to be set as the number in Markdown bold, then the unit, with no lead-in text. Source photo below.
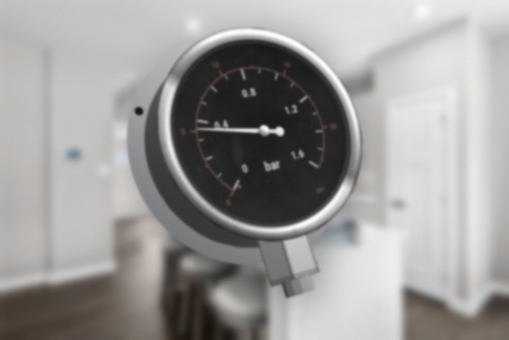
**0.35** bar
